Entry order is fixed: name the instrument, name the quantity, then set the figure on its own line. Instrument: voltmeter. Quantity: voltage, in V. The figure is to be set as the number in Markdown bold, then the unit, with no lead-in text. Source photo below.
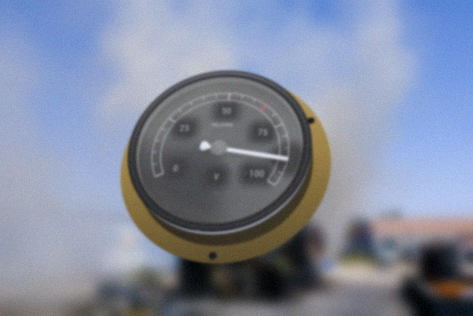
**90** V
